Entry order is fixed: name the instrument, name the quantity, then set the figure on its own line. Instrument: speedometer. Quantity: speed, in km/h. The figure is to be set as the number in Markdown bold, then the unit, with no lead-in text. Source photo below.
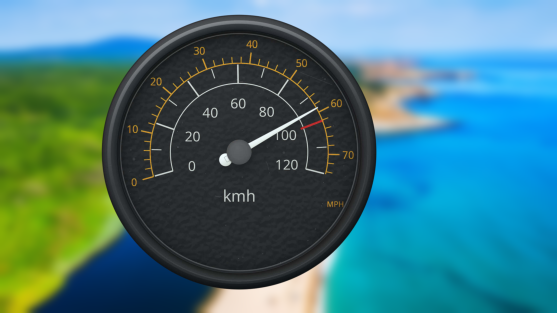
**95** km/h
